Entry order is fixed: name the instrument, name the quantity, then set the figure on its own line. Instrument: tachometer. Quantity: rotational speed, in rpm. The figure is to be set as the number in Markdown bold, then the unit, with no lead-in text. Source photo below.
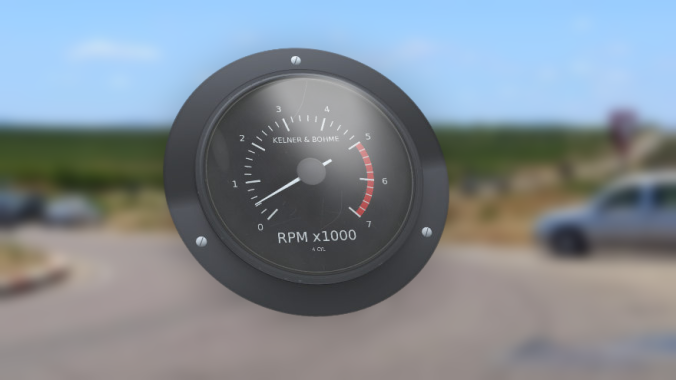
**400** rpm
